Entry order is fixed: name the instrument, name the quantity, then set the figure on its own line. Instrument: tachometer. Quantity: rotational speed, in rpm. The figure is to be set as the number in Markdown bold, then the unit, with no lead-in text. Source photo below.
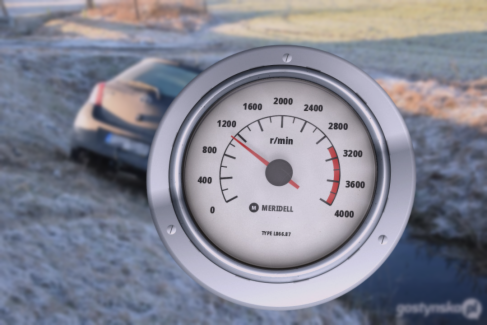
**1100** rpm
